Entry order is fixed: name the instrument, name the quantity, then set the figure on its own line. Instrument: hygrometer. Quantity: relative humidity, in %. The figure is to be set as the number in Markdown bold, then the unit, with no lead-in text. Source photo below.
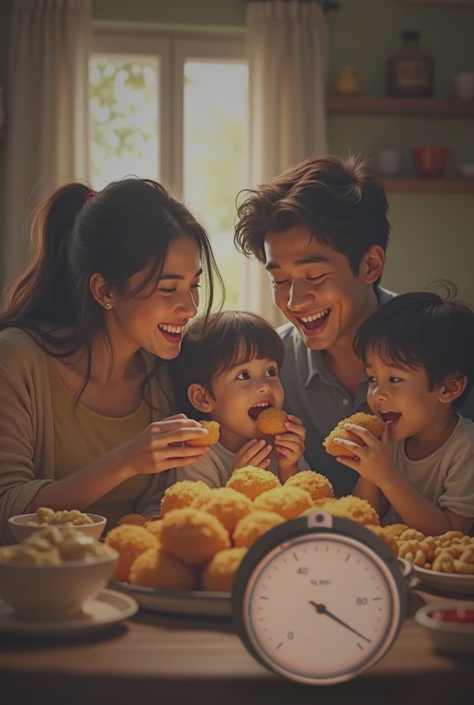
**96** %
